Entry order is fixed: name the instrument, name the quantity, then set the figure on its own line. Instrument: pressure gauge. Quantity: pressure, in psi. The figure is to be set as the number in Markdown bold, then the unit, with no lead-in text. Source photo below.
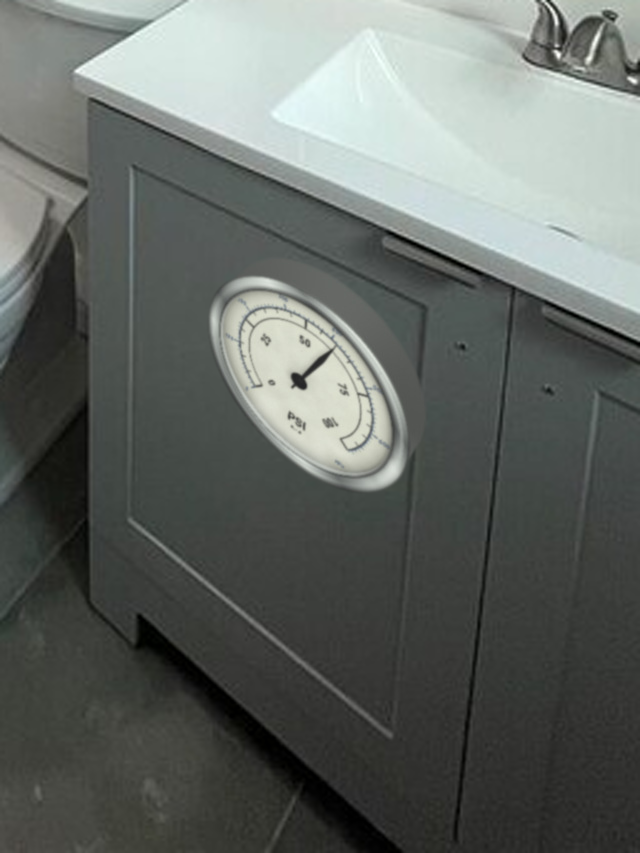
**60** psi
